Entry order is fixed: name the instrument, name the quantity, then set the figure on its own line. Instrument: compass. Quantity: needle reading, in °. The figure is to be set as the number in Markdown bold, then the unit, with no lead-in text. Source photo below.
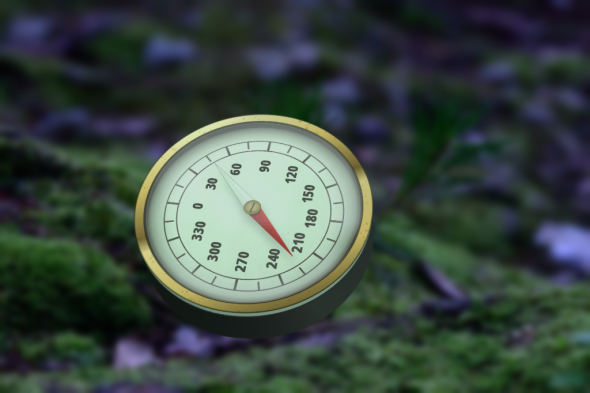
**225** °
